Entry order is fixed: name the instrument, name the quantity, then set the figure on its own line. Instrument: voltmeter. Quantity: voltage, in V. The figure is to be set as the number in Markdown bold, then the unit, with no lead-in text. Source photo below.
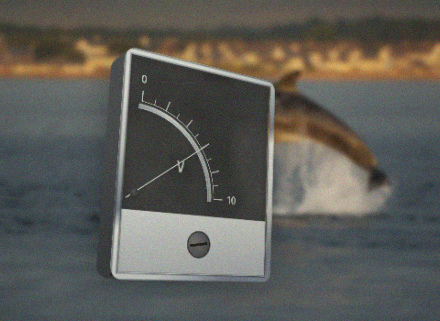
**6** V
